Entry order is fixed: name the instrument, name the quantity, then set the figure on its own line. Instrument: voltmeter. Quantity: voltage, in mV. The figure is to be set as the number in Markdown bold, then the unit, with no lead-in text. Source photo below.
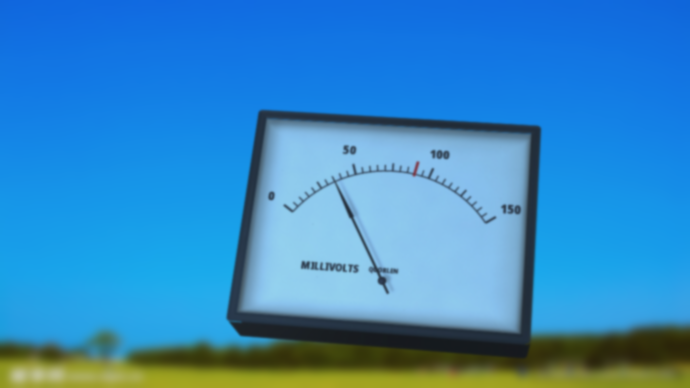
**35** mV
